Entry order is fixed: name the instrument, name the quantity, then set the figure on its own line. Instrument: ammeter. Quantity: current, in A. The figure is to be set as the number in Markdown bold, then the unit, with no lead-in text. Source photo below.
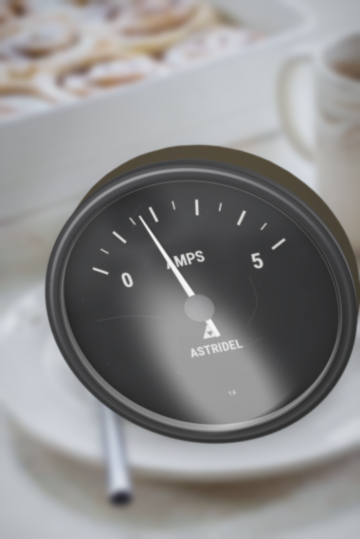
**1.75** A
